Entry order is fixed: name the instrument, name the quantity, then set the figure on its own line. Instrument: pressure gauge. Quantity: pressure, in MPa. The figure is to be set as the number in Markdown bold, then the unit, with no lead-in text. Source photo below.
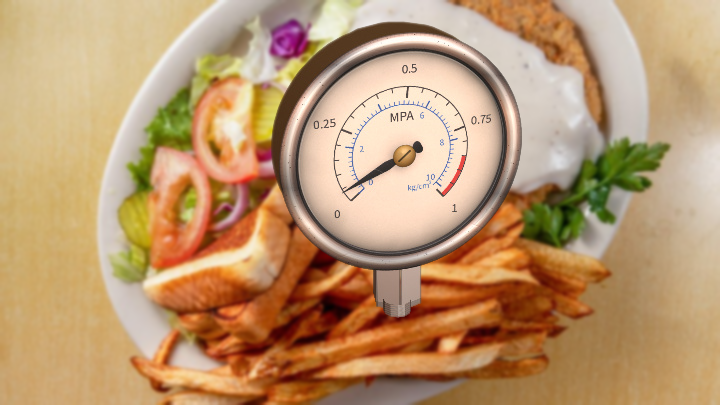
**0.05** MPa
